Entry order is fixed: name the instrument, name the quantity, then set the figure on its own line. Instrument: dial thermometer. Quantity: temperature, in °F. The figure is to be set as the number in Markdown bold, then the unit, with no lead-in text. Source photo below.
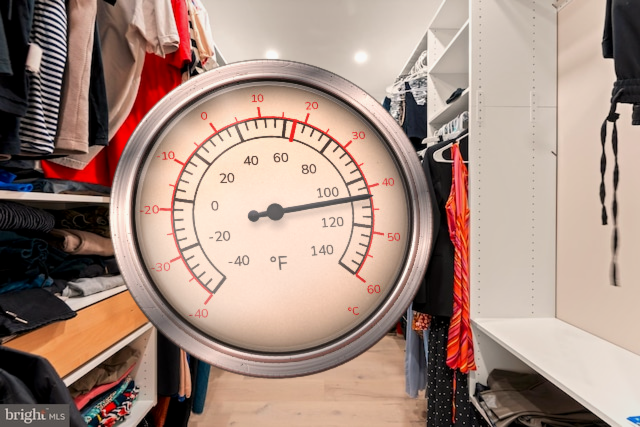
**108** °F
